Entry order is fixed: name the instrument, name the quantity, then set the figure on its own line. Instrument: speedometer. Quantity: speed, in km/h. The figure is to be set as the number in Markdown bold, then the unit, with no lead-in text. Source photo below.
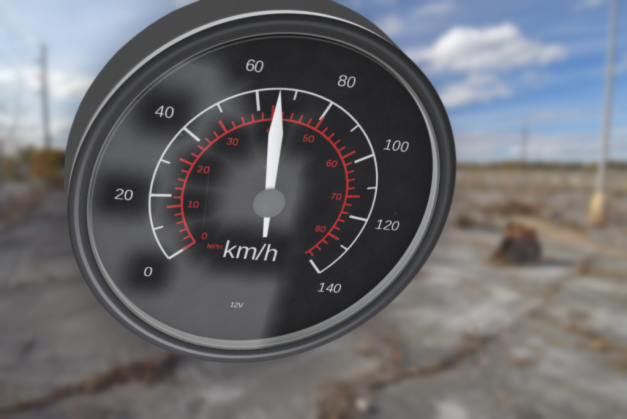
**65** km/h
